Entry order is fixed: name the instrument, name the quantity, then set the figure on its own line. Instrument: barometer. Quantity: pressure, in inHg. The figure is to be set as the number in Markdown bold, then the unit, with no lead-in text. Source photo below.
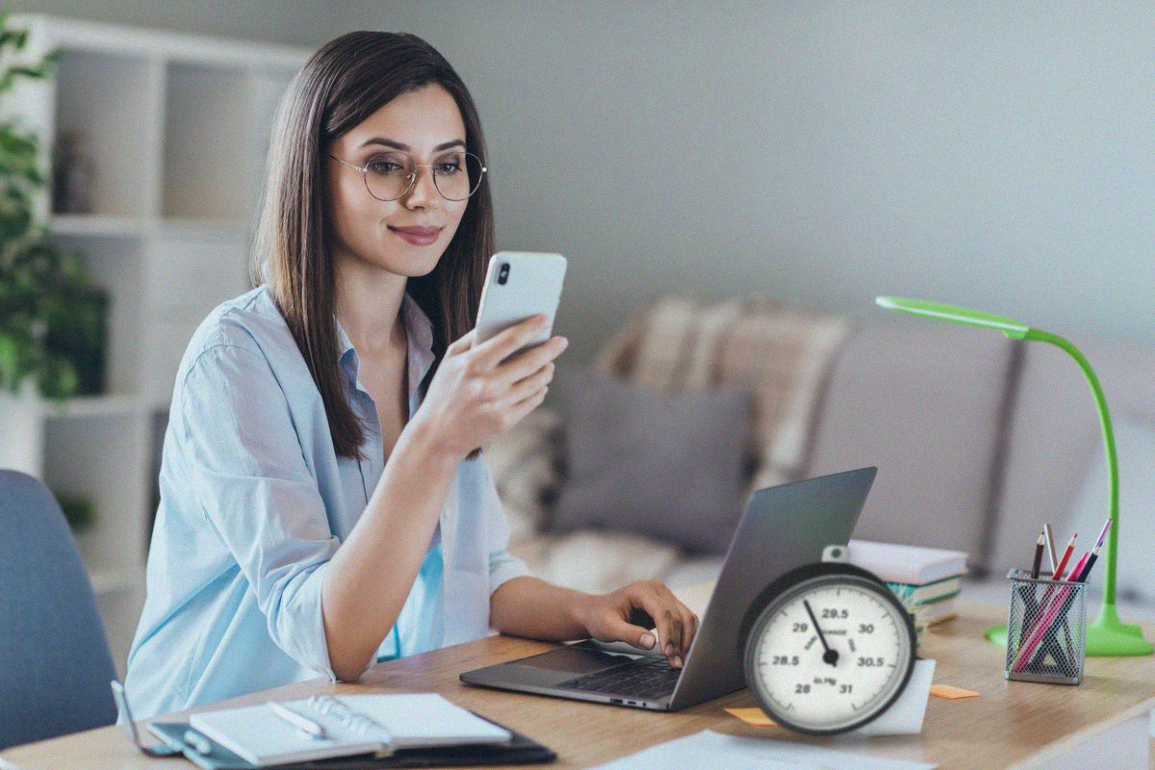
**29.2** inHg
